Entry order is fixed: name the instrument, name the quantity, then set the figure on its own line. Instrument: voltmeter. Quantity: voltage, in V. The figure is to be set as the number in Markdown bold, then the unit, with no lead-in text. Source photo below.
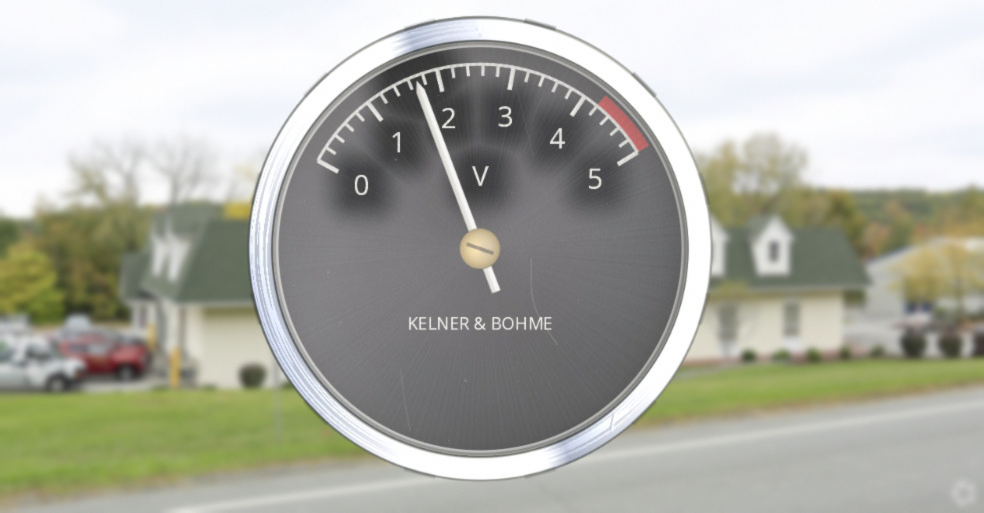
**1.7** V
